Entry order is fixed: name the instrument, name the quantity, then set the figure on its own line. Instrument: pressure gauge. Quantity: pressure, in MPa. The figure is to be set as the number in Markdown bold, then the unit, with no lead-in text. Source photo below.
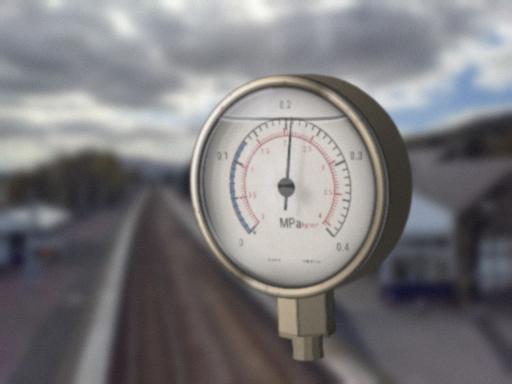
**0.21** MPa
